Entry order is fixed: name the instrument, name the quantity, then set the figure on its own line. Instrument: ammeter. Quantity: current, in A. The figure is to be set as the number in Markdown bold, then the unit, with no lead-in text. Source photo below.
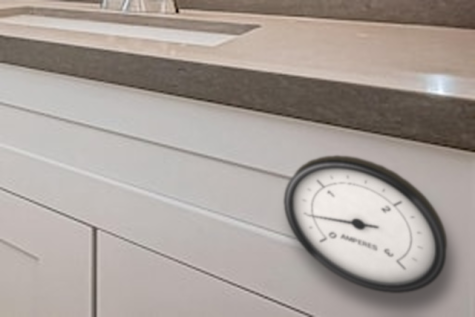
**0.4** A
